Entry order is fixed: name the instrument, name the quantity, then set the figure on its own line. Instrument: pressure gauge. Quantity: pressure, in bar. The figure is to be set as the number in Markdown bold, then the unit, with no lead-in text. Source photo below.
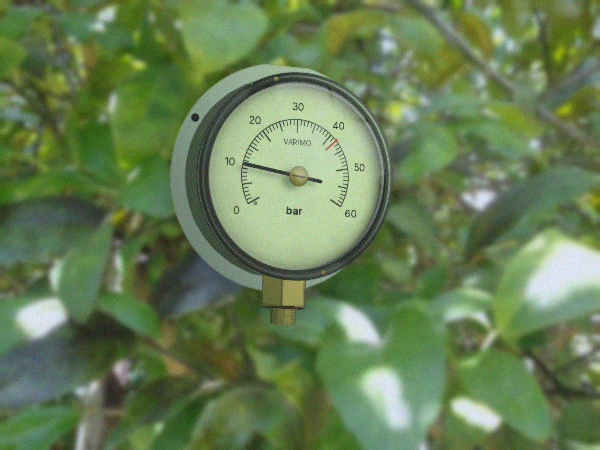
**10** bar
